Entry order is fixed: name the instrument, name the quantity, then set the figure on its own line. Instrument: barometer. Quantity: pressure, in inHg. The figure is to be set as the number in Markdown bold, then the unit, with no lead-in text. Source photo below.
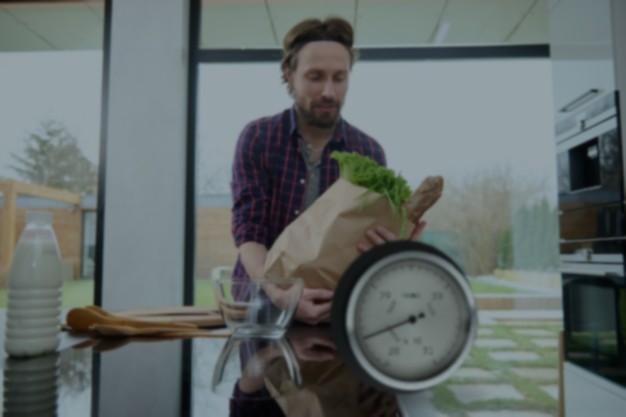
**28.4** inHg
